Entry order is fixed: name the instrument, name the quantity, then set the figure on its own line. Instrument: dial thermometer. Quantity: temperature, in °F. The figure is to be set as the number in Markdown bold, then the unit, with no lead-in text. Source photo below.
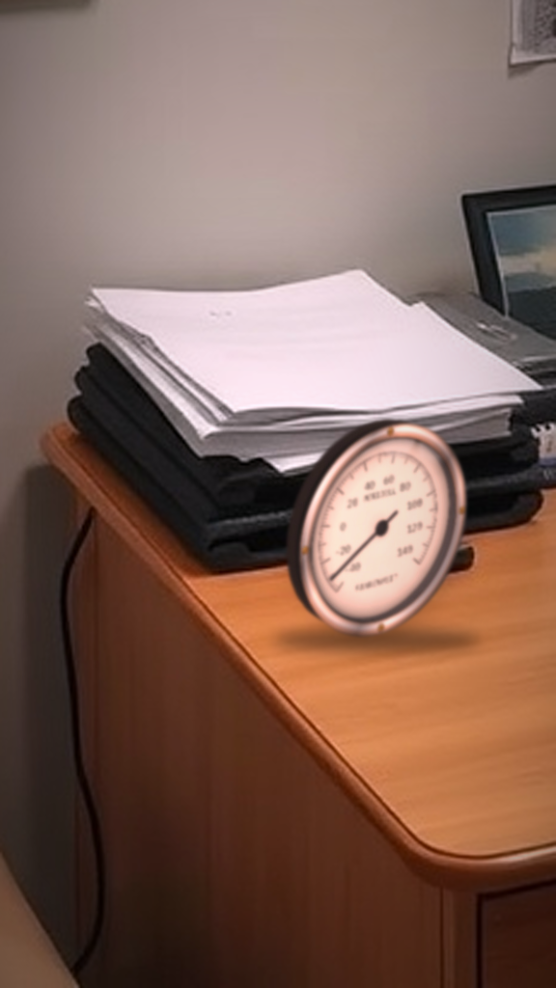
**-30** °F
